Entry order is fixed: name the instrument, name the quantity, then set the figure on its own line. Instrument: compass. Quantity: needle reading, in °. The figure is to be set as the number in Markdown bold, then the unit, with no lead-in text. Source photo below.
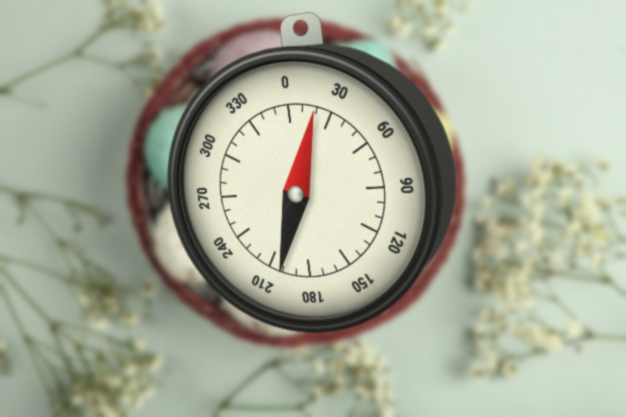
**20** °
